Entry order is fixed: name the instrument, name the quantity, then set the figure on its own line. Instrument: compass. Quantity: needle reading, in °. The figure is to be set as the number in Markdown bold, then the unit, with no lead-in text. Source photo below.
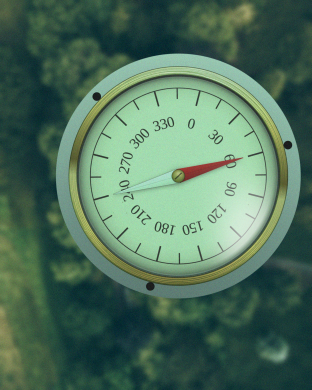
**60** °
